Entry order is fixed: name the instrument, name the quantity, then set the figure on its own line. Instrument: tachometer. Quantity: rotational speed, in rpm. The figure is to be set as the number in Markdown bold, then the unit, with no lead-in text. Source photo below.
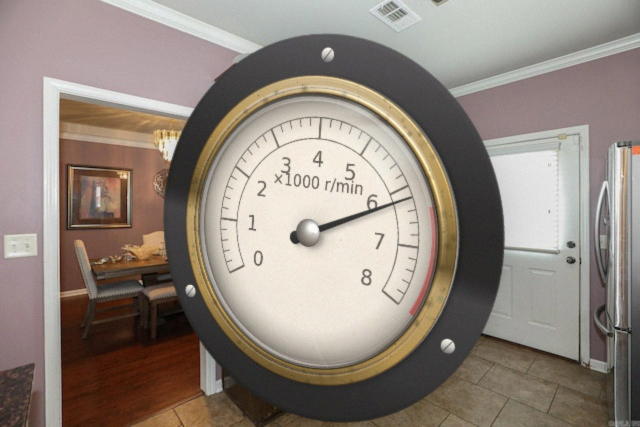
**6200** rpm
